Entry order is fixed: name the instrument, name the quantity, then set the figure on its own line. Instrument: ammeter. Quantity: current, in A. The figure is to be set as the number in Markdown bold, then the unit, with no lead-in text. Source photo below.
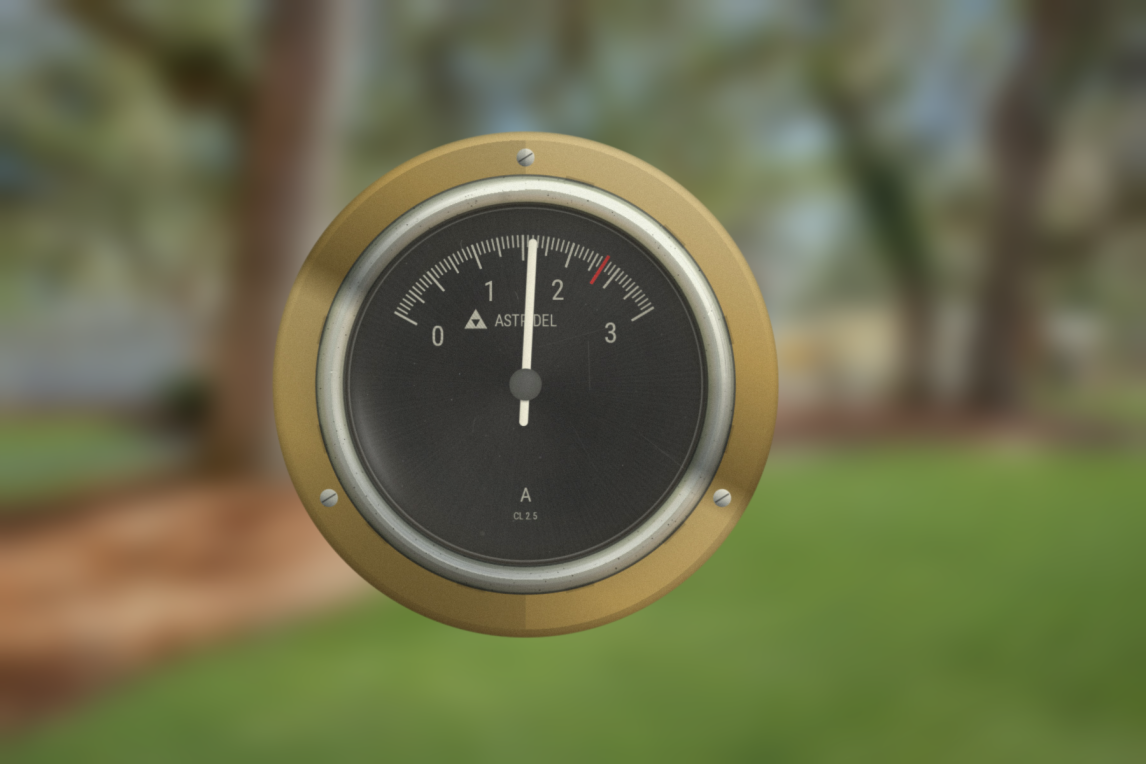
**1.6** A
